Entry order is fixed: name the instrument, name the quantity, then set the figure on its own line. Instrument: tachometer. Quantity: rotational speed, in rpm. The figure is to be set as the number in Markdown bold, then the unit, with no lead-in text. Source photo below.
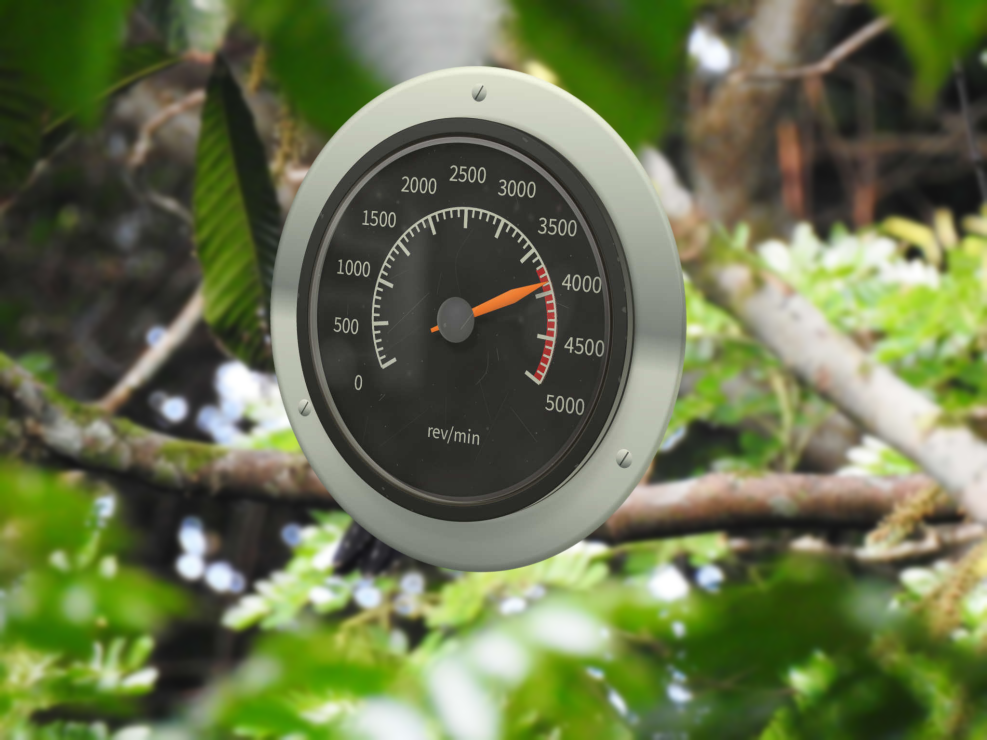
**3900** rpm
